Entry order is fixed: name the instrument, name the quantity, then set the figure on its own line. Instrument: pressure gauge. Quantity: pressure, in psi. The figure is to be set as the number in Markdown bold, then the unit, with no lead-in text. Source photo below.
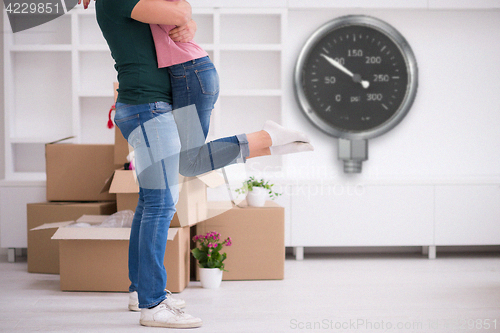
**90** psi
